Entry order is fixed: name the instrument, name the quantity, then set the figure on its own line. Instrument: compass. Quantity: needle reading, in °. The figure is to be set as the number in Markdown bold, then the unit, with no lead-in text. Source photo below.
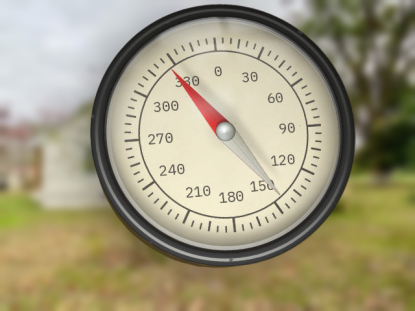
**325** °
